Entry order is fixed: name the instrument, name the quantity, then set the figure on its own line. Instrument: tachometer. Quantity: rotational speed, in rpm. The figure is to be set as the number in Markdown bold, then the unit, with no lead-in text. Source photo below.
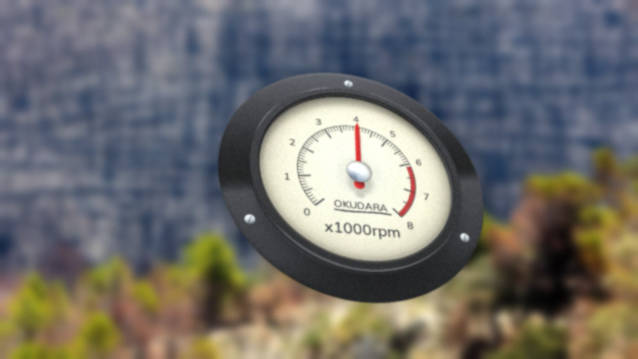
**4000** rpm
